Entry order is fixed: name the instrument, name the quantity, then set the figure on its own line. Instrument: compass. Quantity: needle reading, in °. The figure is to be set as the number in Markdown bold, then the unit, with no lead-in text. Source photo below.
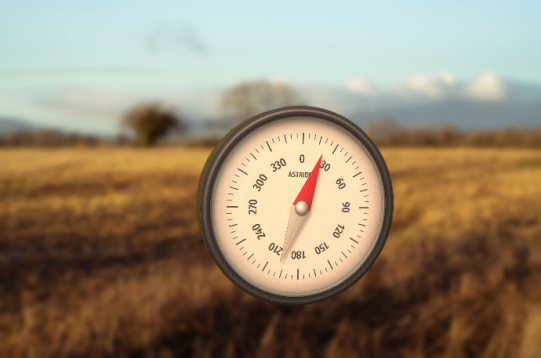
**20** °
